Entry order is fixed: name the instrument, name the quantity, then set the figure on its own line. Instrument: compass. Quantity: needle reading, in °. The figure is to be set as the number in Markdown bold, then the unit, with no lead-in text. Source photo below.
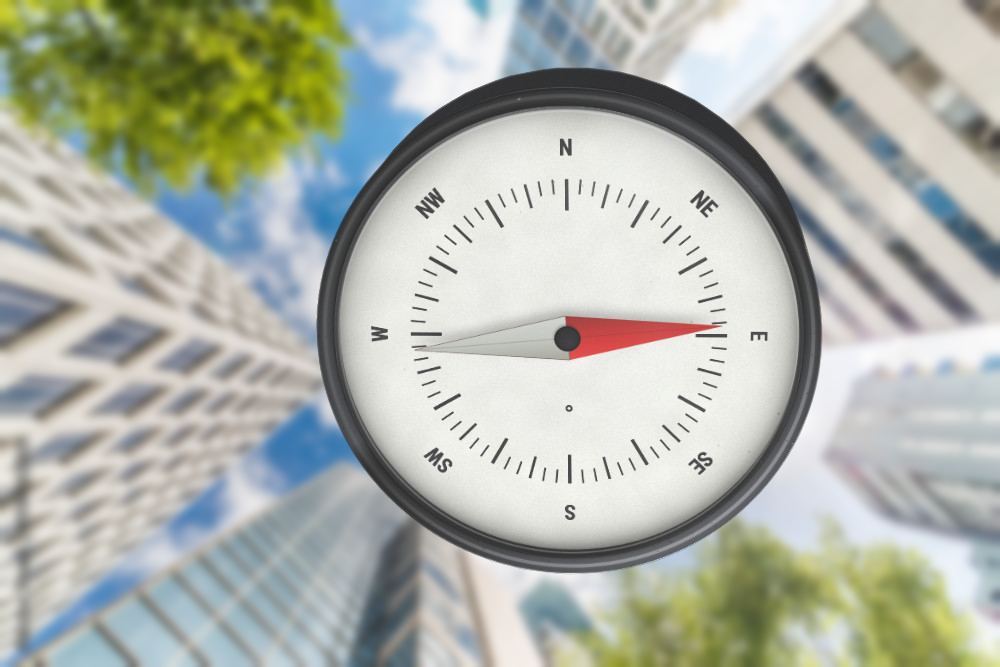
**85** °
